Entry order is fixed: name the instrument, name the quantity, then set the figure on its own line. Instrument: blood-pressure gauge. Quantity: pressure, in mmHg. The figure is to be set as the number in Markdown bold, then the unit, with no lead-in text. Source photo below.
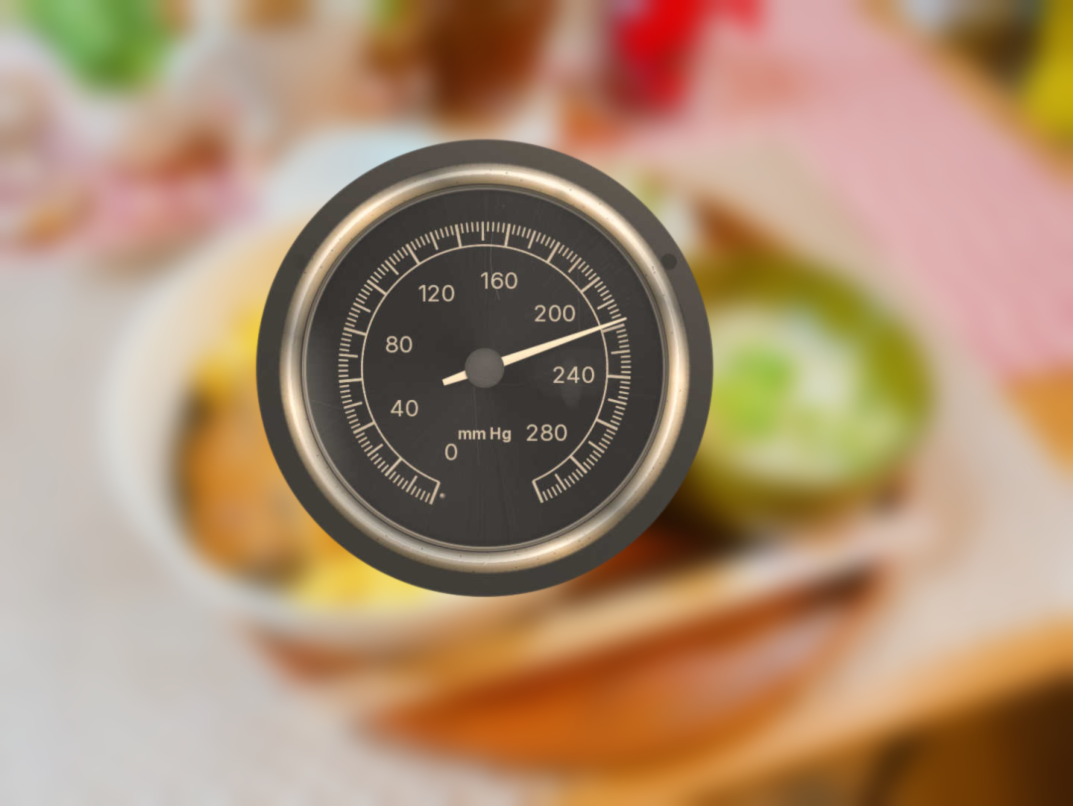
**218** mmHg
